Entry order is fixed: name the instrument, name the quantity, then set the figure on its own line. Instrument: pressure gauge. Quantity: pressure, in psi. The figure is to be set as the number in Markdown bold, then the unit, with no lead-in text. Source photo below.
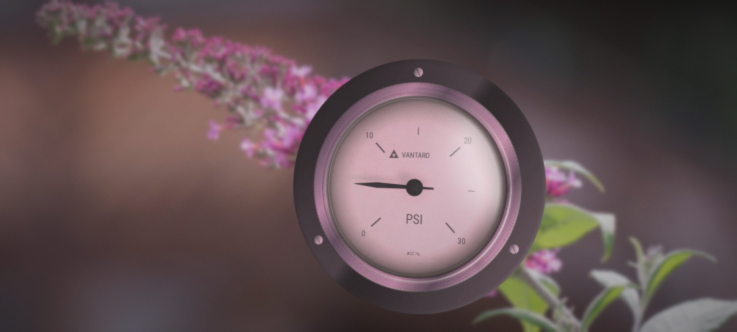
**5** psi
